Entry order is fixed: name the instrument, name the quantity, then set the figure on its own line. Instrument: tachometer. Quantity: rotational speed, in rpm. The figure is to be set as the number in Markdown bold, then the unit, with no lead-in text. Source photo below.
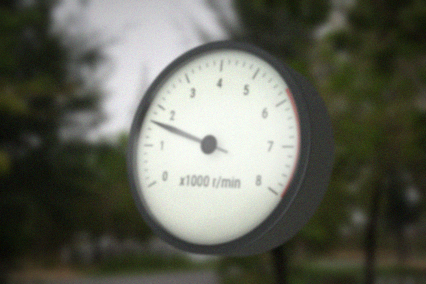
**1600** rpm
